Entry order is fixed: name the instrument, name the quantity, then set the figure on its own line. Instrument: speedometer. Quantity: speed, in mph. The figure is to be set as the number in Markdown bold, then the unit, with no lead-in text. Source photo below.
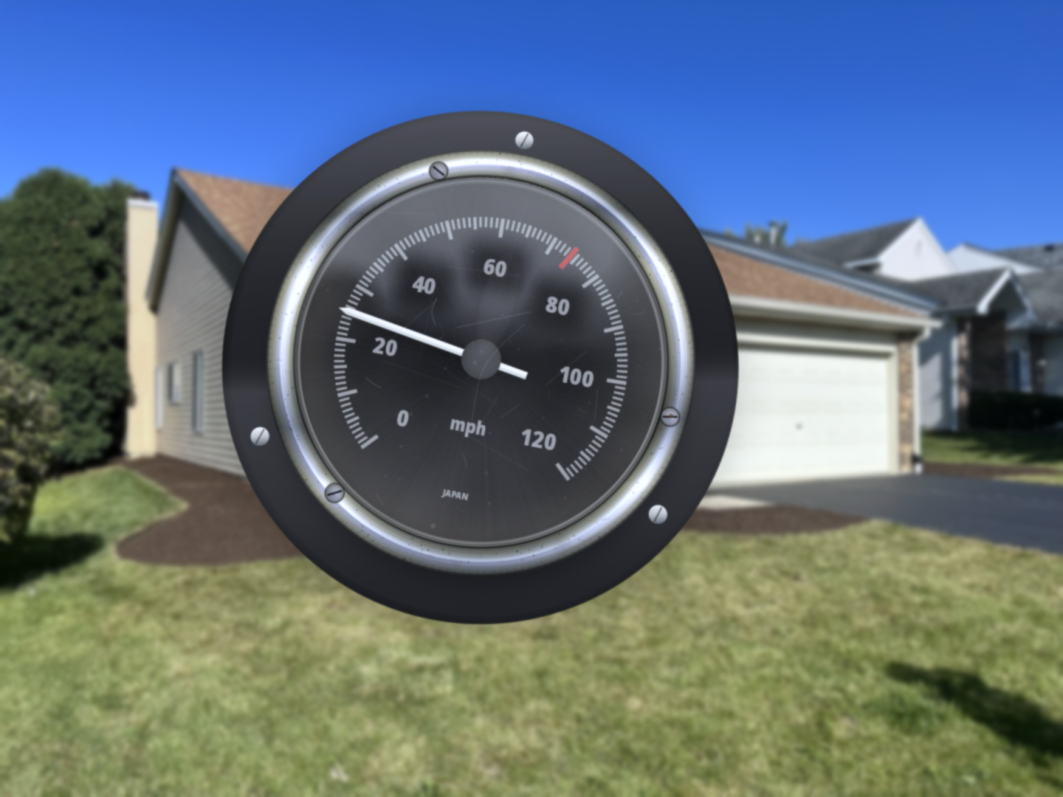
**25** mph
